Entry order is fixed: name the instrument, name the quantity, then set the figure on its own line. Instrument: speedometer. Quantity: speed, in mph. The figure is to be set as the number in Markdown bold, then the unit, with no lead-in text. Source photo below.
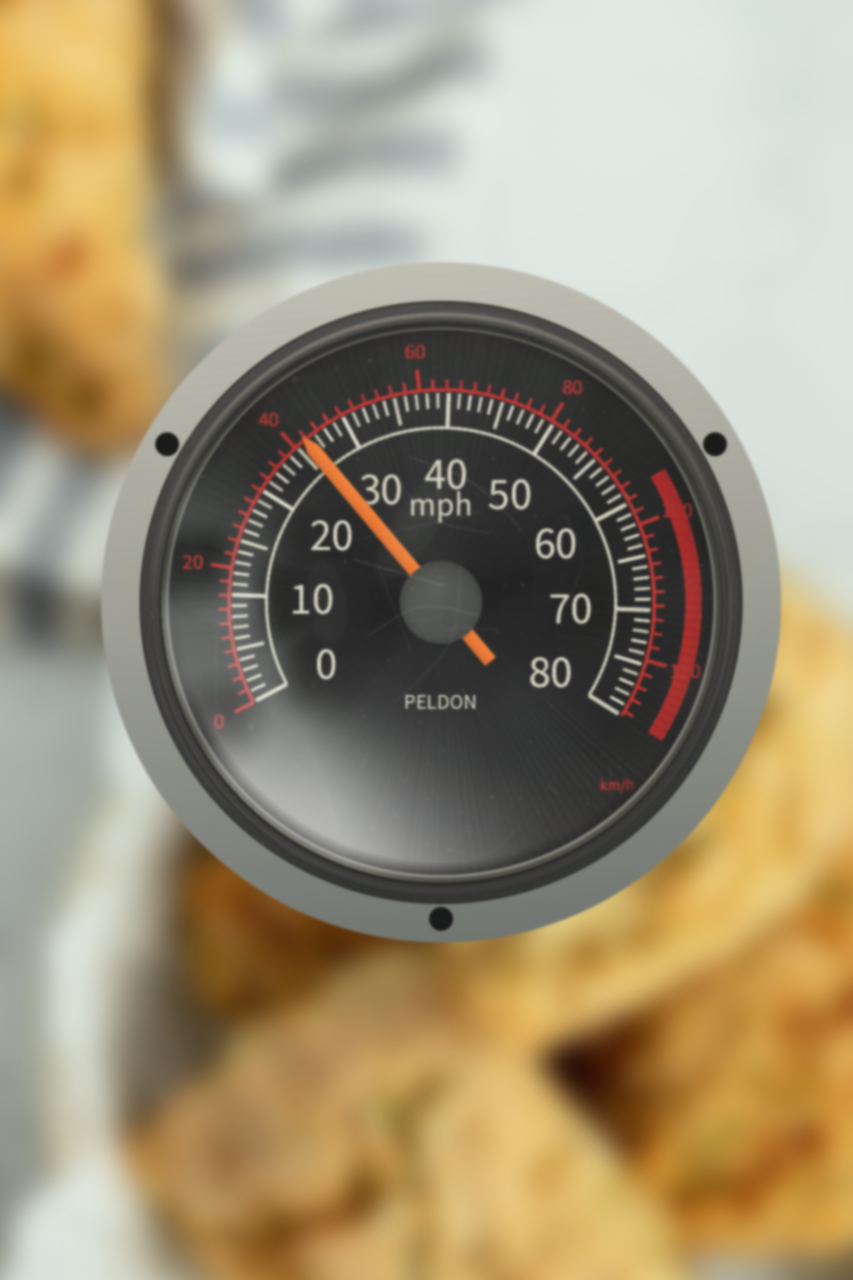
**26** mph
